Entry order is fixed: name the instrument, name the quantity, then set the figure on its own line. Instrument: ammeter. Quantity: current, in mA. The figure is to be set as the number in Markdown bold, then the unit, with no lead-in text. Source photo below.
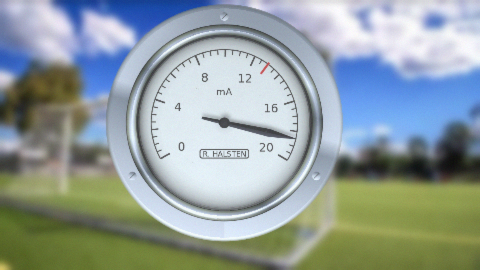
**18.5** mA
